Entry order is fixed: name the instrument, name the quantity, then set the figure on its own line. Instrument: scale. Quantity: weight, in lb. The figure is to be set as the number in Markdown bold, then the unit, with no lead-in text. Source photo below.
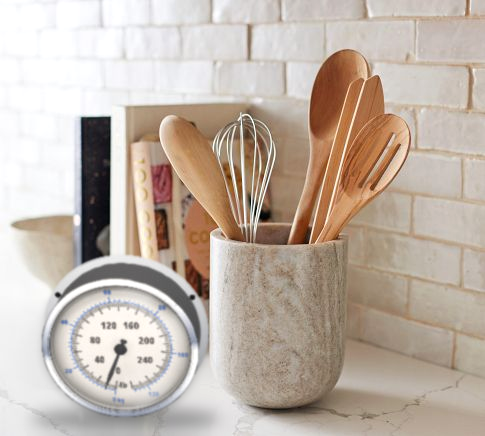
**10** lb
